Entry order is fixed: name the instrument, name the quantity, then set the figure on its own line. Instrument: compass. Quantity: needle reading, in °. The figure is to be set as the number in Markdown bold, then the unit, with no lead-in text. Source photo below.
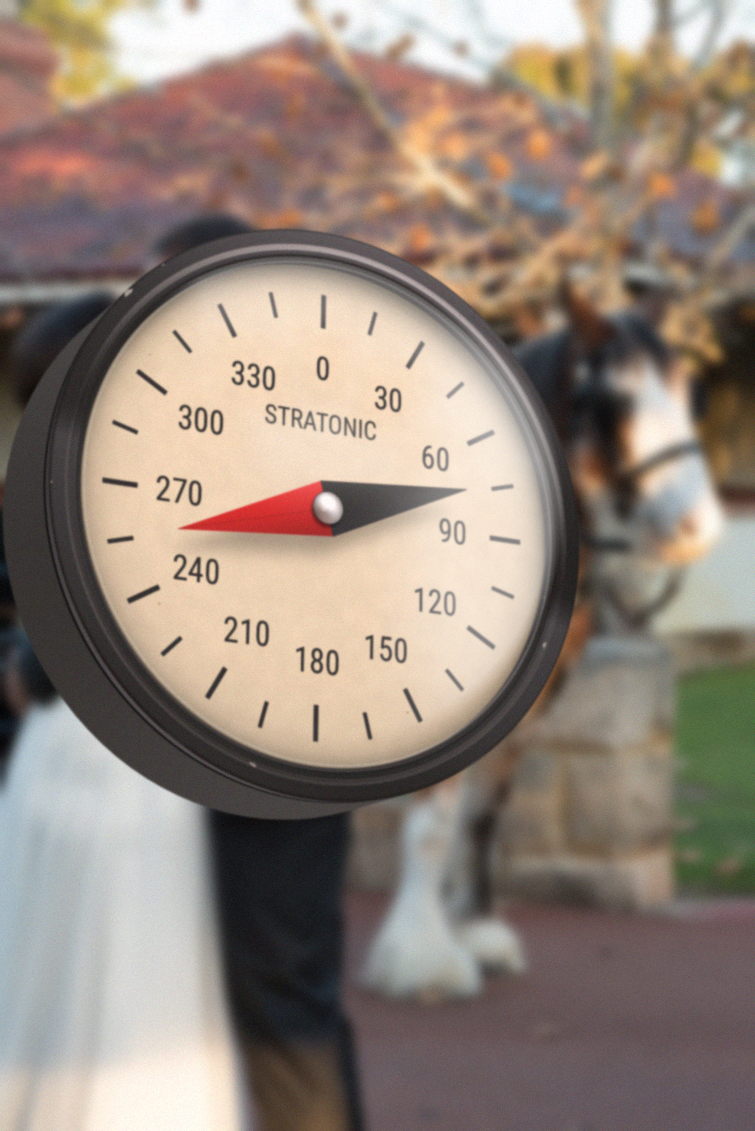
**255** °
